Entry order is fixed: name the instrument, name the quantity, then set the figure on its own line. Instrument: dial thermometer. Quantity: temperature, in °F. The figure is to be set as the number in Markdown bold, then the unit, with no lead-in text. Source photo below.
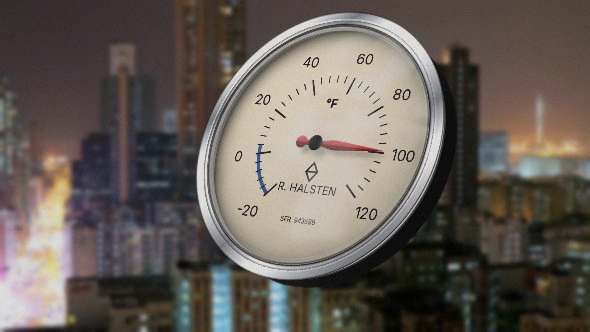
**100** °F
